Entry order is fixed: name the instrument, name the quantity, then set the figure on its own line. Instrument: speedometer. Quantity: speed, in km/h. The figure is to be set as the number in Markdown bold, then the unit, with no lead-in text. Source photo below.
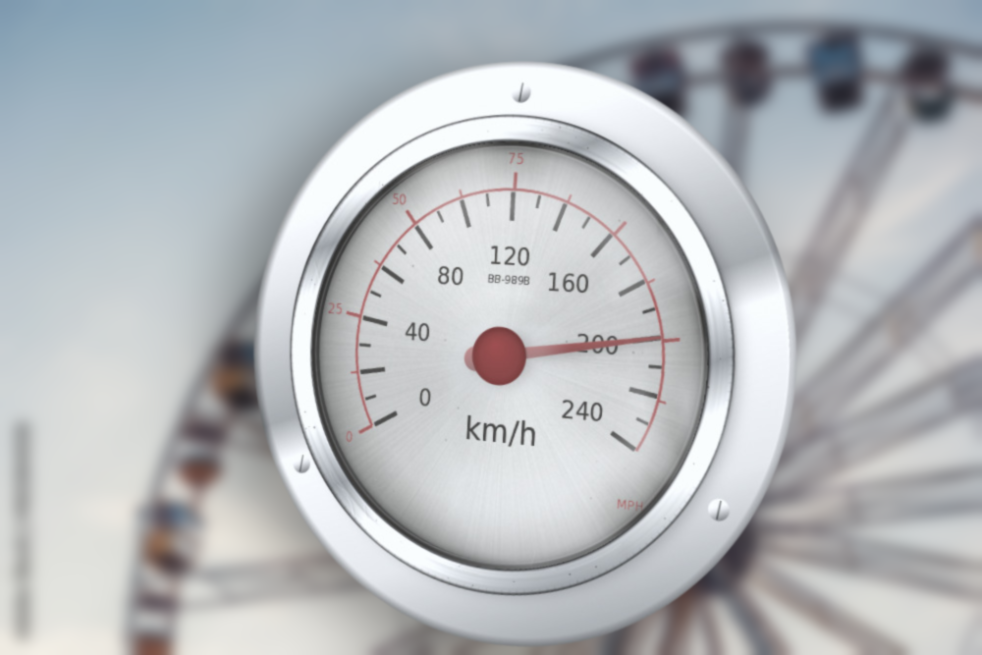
**200** km/h
